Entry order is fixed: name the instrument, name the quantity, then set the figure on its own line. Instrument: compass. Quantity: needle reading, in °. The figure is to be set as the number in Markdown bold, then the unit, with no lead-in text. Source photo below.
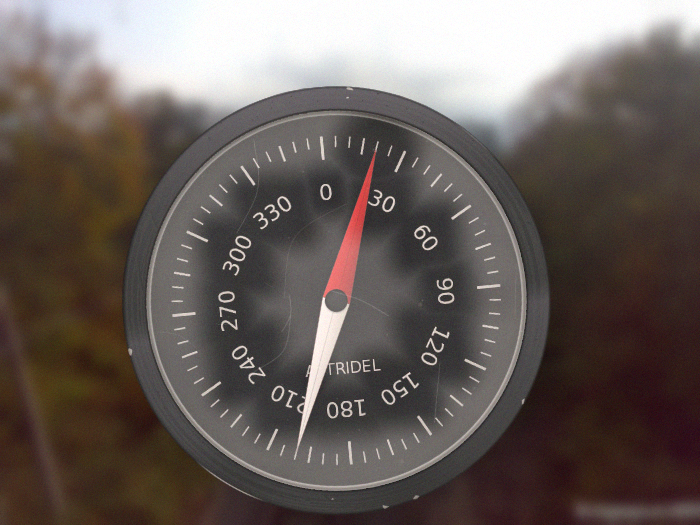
**20** °
